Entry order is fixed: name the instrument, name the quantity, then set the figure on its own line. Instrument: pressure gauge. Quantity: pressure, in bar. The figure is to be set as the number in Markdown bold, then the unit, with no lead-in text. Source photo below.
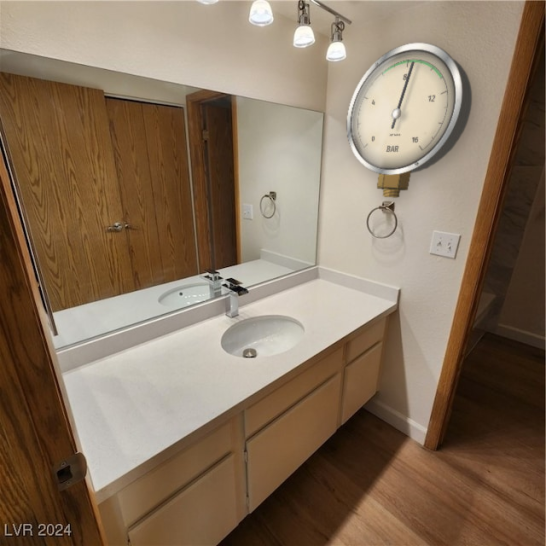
**8.5** bar
